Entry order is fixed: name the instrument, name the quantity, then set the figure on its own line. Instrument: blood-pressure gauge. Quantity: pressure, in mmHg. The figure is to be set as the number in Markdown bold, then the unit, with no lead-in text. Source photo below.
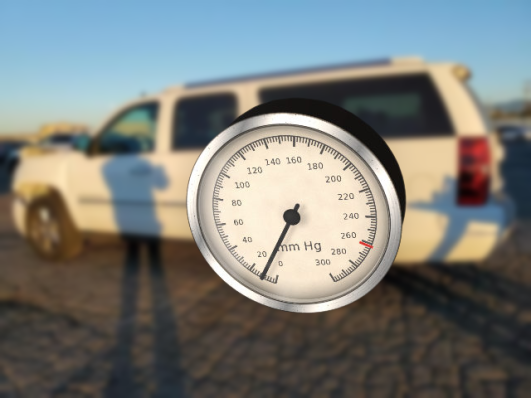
**10** mmHg
